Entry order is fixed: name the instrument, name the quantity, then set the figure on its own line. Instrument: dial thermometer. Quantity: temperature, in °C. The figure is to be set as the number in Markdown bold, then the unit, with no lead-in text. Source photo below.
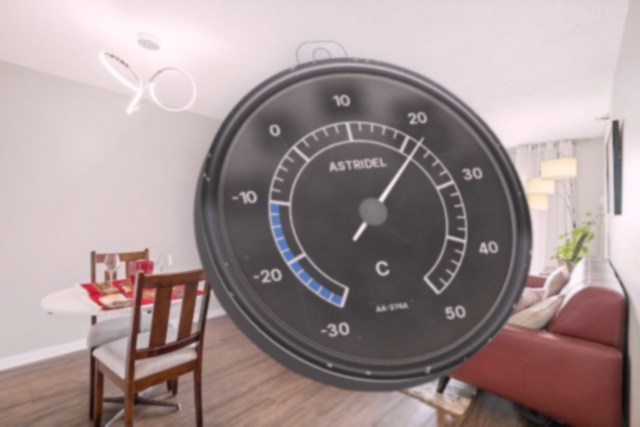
**22** °C
